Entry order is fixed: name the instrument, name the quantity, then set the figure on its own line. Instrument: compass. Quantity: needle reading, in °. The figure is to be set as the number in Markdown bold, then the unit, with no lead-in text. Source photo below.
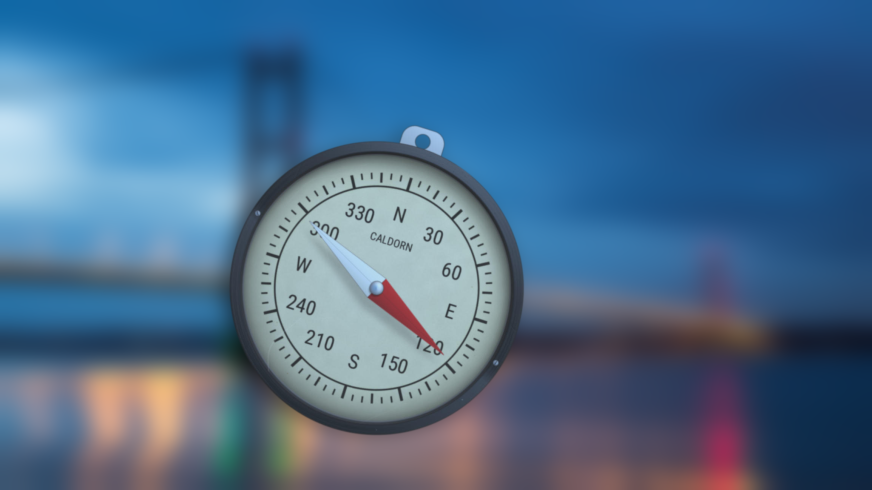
**117.5** °
